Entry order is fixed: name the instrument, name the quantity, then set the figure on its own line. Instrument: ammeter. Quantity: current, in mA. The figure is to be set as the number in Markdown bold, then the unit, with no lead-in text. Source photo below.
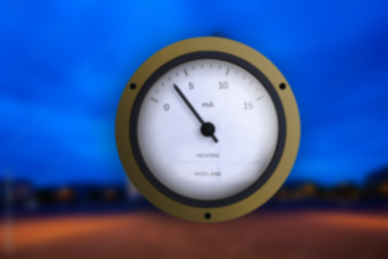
**3** mA
